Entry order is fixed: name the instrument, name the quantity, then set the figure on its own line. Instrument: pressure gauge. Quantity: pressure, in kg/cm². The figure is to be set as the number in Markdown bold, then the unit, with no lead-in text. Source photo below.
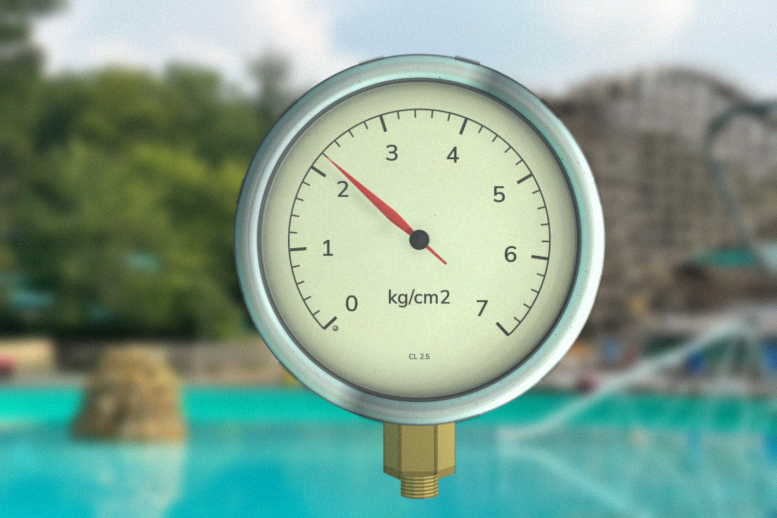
**2.2** kg/cm²
